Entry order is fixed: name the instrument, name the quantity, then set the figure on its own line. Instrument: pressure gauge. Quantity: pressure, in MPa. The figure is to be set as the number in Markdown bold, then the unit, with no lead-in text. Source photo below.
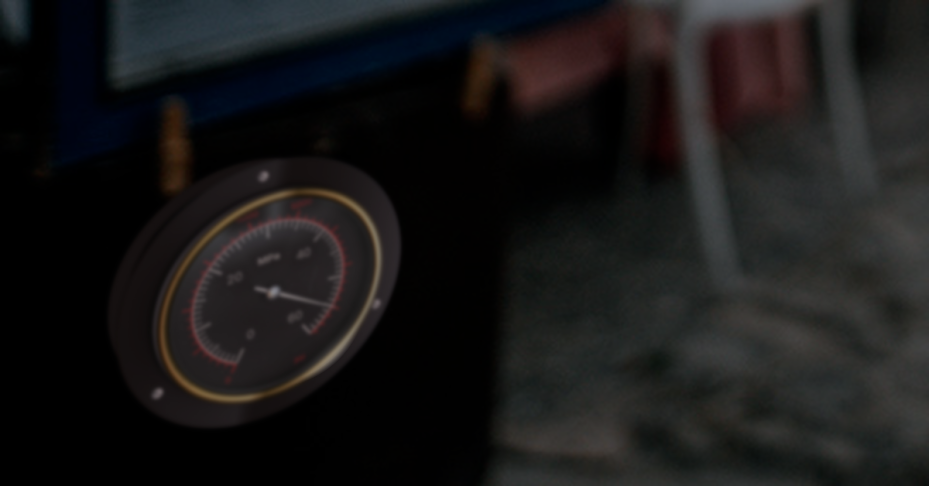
**55** MPa
